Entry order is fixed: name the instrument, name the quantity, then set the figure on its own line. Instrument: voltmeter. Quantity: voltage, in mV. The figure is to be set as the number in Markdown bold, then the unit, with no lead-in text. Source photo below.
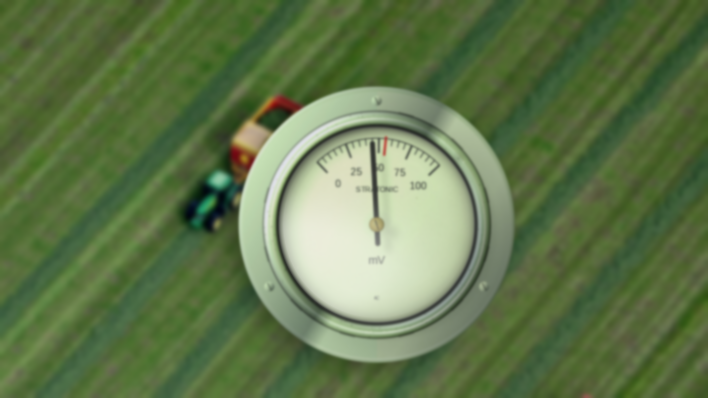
**45** mV
